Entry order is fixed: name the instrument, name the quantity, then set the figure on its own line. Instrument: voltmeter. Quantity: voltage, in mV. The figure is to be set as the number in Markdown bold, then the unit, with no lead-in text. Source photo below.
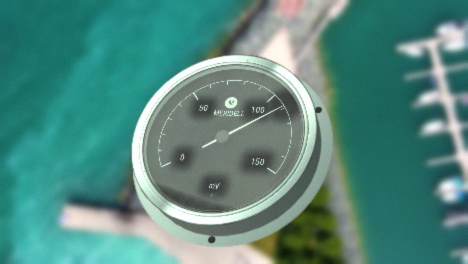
**110** mV
